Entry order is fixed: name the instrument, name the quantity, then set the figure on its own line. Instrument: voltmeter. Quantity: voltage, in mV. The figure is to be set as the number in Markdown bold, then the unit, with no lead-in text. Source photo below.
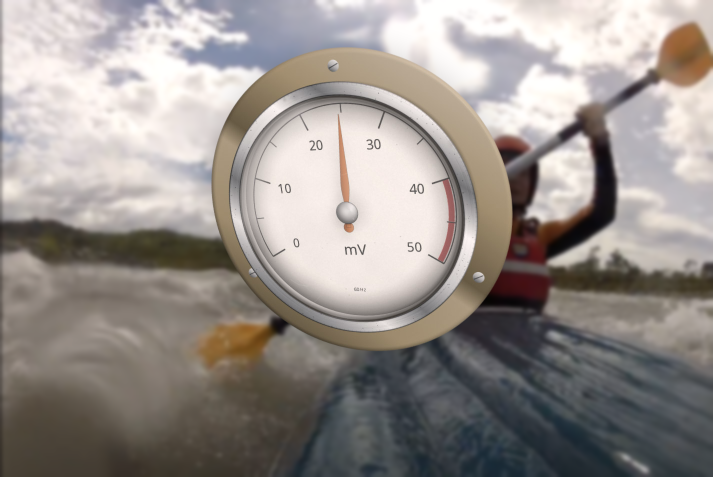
**25** mV
